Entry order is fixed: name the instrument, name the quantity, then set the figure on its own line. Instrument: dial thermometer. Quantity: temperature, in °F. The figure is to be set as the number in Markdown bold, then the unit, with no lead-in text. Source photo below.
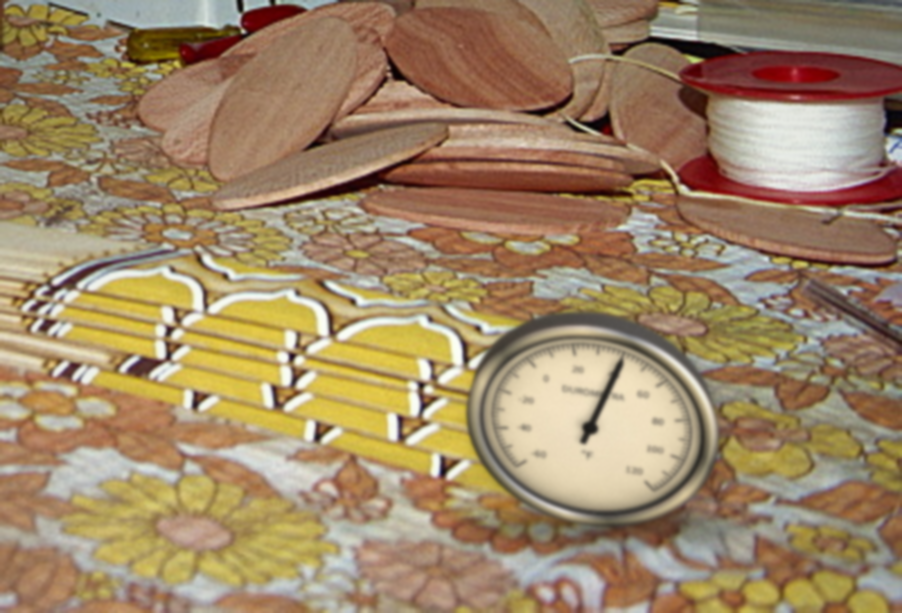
**40** °F
